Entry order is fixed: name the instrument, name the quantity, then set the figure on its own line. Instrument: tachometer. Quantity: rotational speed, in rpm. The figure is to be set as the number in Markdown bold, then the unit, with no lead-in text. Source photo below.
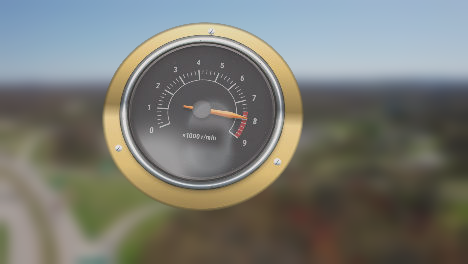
**8000** rpm
